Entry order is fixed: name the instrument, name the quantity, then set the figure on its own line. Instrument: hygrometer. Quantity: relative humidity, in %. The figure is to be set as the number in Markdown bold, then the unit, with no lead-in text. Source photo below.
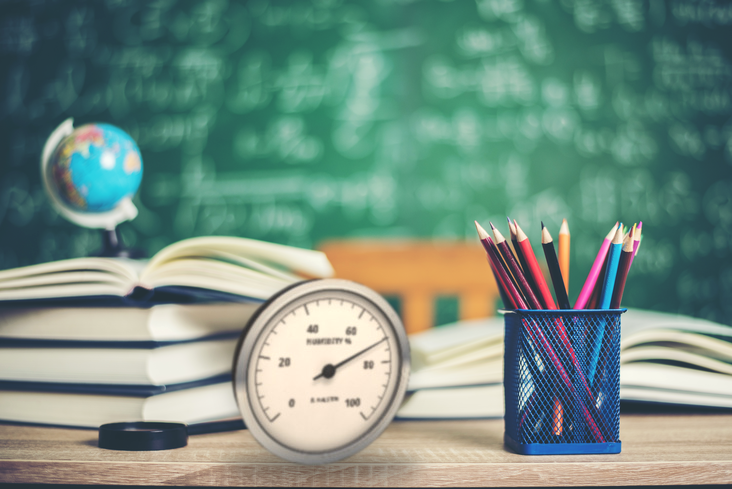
**72** %
